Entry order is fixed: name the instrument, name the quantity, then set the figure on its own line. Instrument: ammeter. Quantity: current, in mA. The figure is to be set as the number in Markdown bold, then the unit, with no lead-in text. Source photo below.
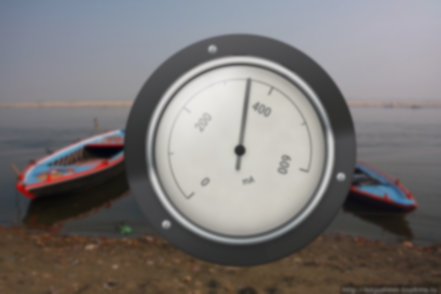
**350** mA
